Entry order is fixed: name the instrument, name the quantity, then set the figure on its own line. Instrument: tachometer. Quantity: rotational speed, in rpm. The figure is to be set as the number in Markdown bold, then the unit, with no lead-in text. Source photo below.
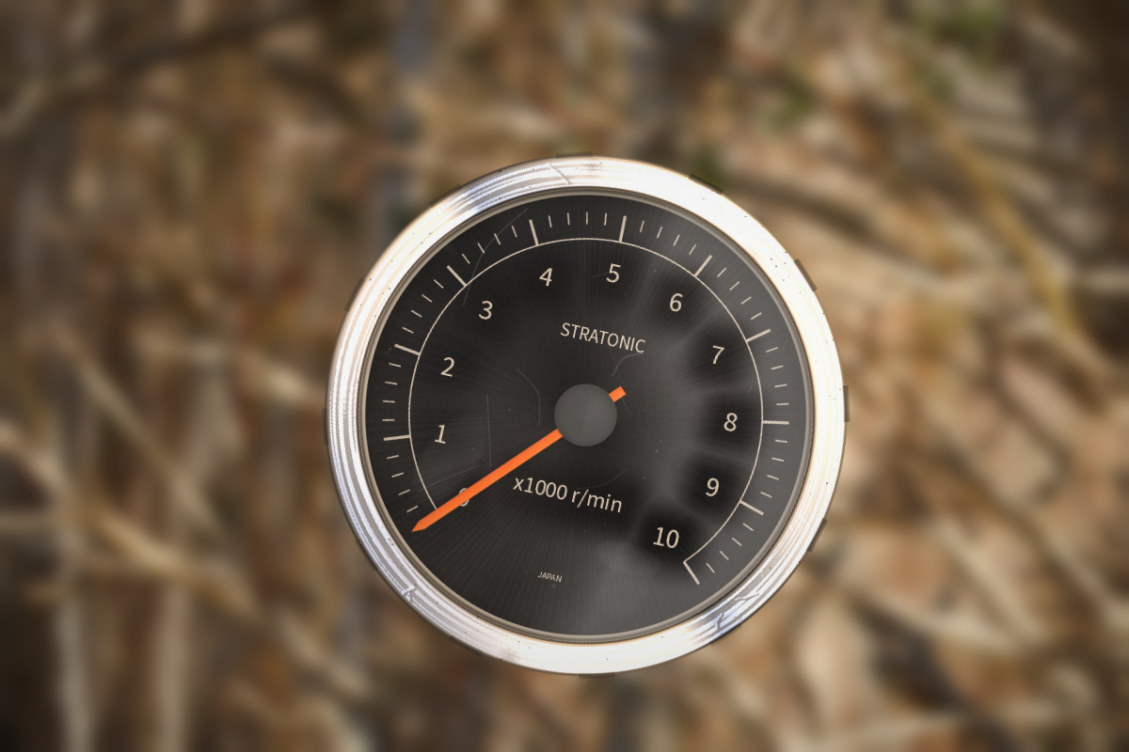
**0** rpm
